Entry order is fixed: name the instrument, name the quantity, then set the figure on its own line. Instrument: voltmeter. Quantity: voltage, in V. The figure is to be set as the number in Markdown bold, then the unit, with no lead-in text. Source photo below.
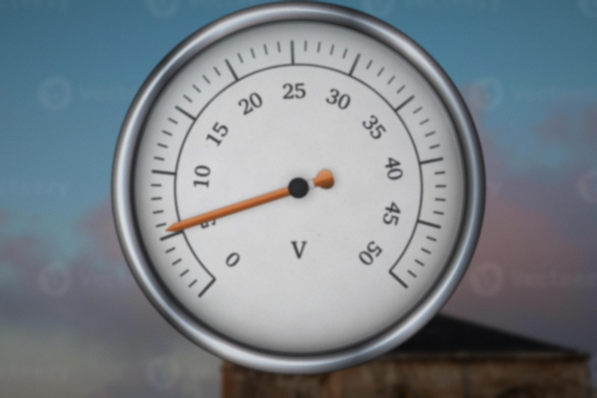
**5.5** V
